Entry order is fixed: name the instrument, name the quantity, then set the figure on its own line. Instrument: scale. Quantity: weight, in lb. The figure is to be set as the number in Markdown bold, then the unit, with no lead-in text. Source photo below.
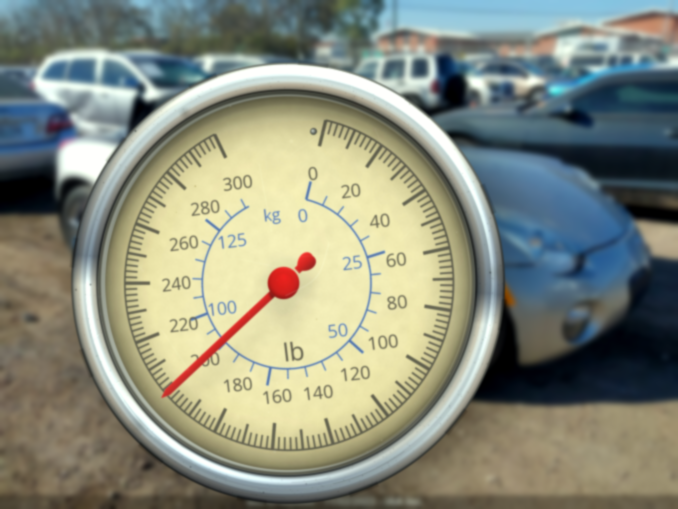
**200** lb
